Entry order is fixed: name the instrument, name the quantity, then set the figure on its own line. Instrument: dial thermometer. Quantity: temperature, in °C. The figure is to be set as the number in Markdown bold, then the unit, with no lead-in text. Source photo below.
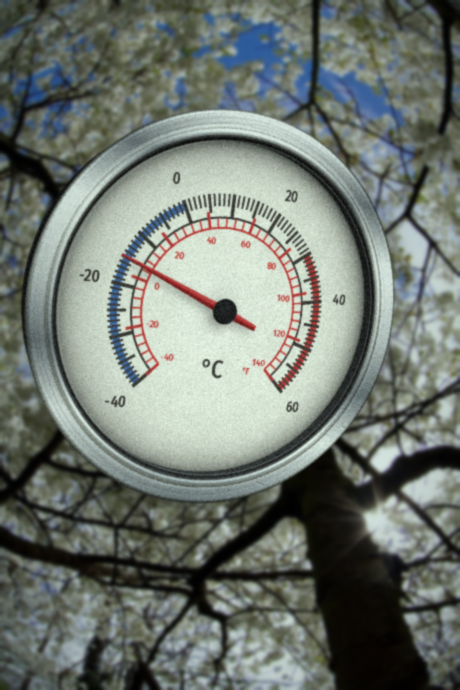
**-15** °C
